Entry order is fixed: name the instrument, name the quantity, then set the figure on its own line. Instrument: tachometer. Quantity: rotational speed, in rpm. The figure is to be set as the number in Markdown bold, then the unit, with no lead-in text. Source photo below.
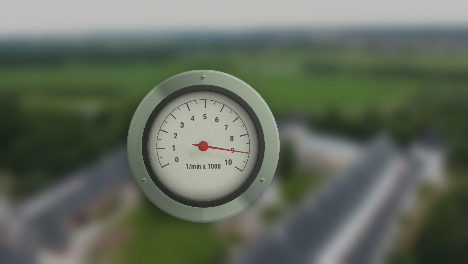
**9000** rpm
